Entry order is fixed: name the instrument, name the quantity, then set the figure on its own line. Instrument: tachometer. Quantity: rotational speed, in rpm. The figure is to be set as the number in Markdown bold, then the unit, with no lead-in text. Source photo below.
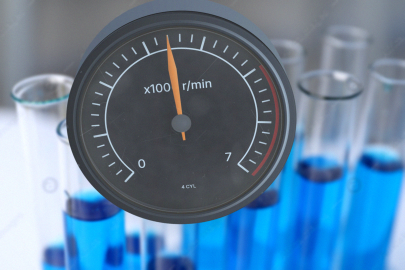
**3400** rpm
